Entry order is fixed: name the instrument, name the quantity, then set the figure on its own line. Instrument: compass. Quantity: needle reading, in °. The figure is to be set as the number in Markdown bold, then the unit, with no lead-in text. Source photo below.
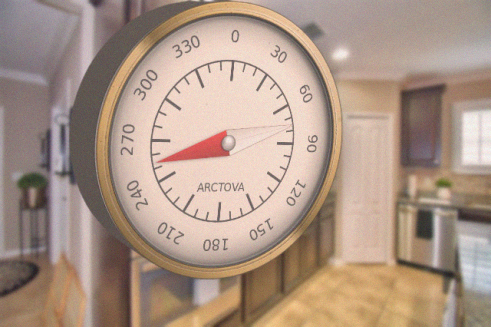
**255** °
